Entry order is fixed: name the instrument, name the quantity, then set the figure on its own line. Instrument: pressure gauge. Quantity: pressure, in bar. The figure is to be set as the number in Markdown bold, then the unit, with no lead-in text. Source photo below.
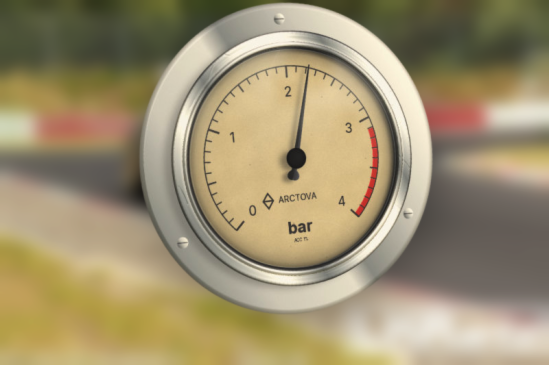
**2.2** bar
